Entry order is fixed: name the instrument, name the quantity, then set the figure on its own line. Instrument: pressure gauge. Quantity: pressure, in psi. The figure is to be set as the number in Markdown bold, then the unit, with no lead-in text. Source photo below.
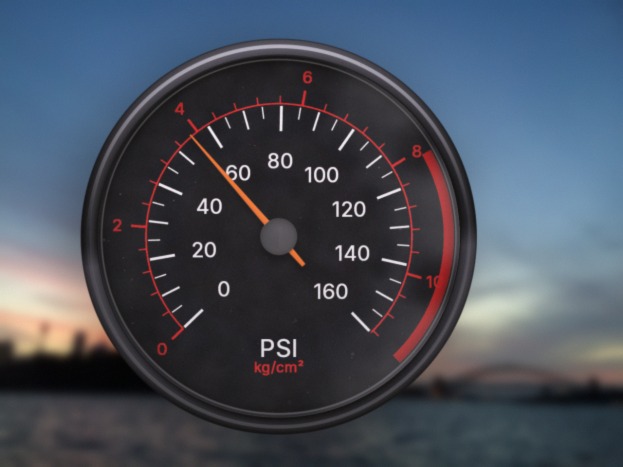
**55** psi
